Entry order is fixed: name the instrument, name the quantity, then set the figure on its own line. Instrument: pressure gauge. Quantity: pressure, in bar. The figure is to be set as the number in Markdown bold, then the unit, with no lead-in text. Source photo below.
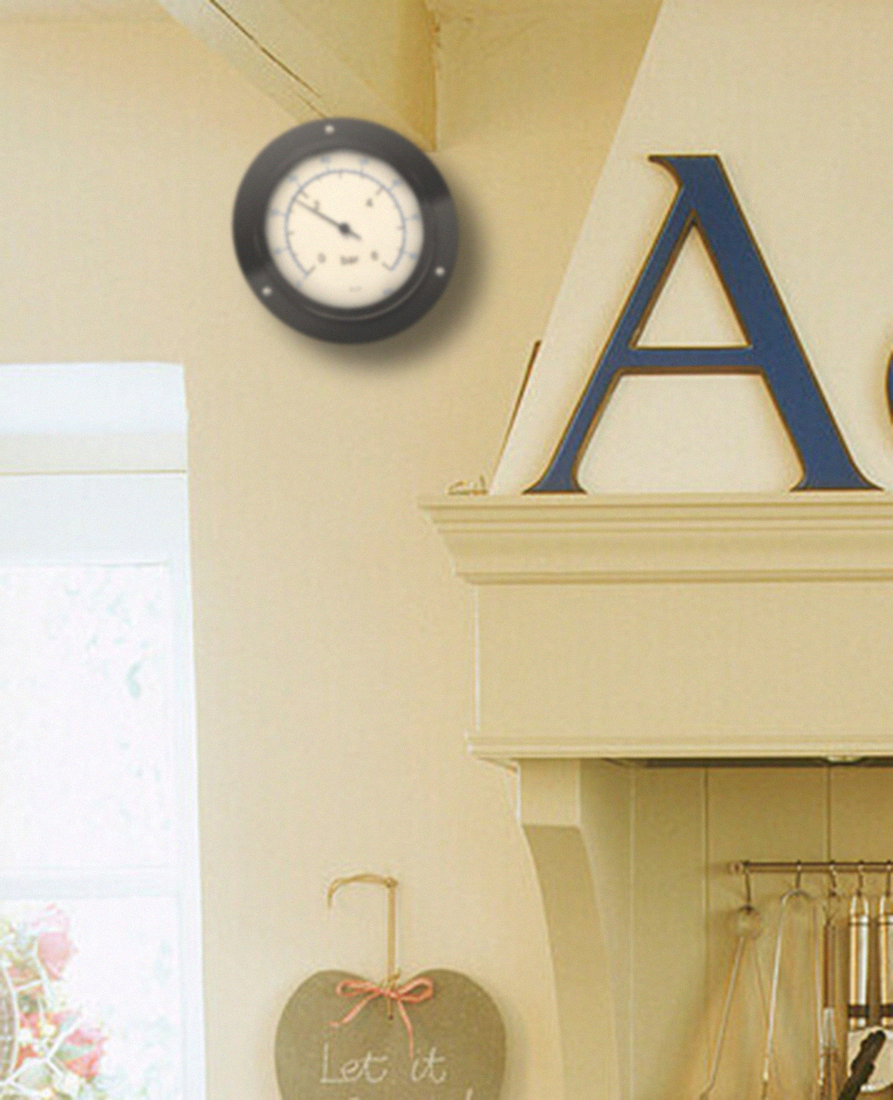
**1.75** bar
